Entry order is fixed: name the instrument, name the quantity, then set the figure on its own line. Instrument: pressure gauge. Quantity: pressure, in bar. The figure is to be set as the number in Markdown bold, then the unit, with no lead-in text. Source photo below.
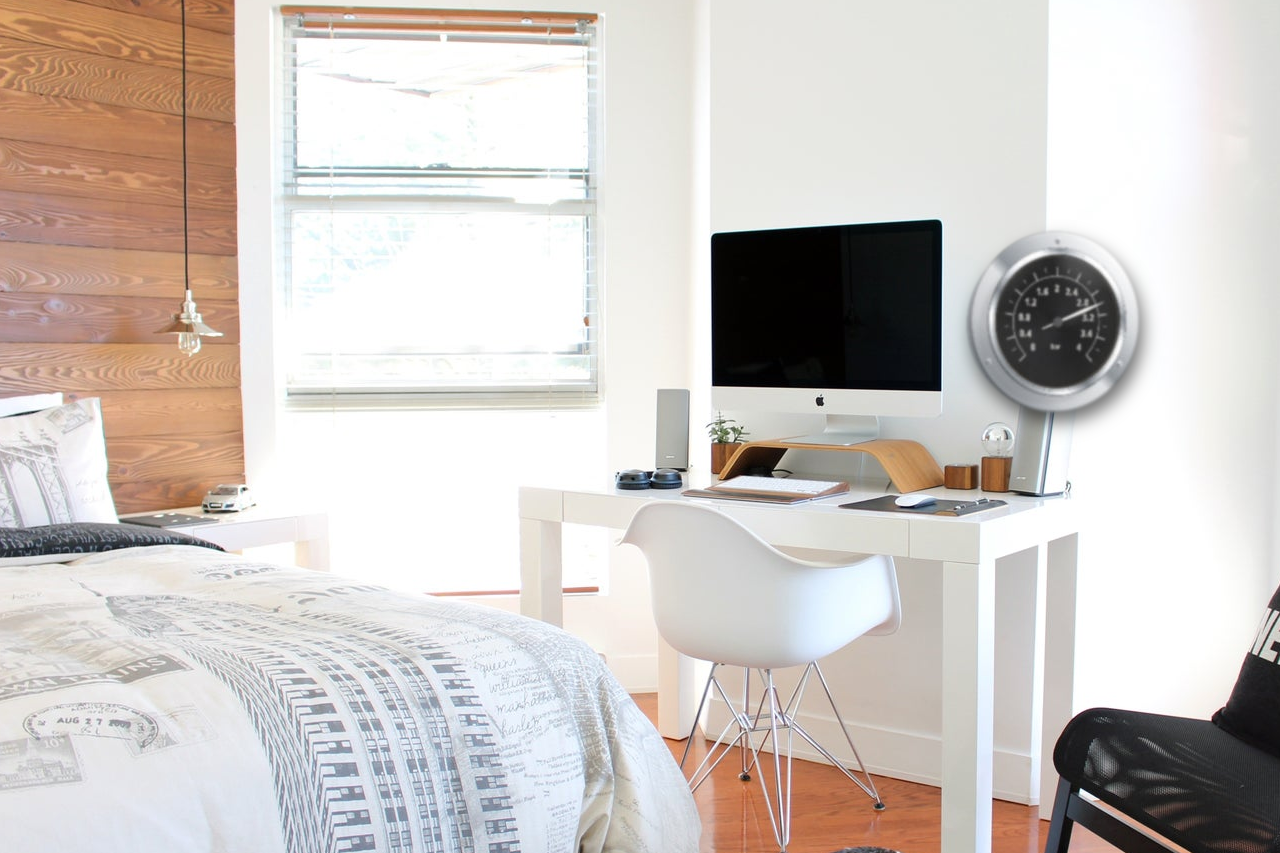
**3** bar
